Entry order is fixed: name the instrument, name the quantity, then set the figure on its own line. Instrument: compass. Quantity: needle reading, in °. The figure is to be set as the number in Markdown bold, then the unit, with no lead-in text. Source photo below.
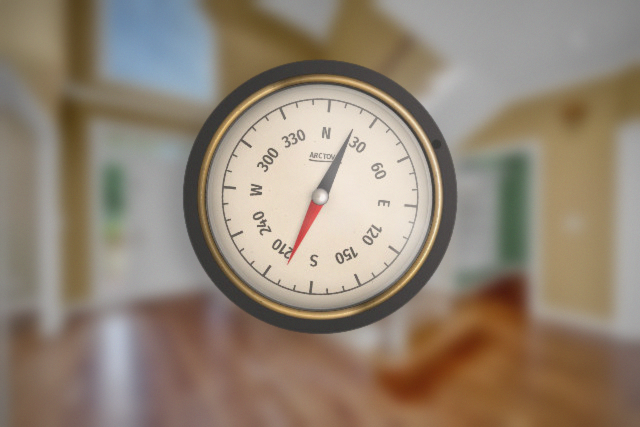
**200** °
